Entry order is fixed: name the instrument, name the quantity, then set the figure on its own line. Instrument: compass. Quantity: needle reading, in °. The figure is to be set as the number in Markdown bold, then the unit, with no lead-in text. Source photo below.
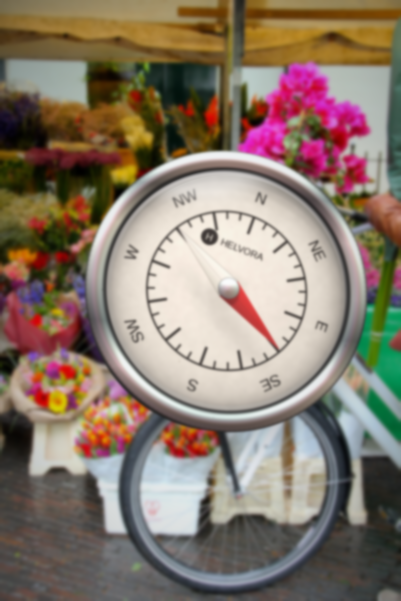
**120** °
